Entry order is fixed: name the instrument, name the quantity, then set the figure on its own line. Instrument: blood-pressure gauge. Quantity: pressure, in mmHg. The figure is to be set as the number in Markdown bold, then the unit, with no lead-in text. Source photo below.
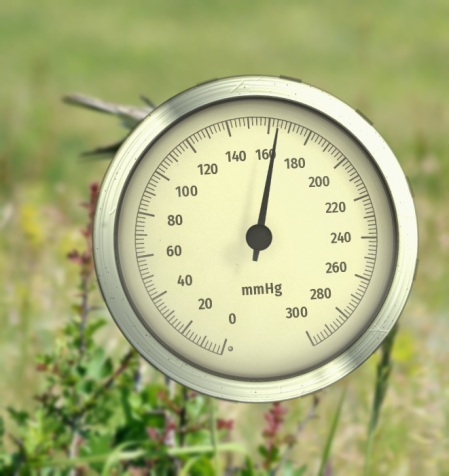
**164** mmHg
